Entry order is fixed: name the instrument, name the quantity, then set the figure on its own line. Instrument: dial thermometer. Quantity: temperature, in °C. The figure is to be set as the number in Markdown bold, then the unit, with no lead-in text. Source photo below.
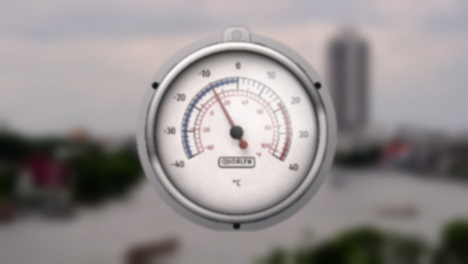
**-10** °C
